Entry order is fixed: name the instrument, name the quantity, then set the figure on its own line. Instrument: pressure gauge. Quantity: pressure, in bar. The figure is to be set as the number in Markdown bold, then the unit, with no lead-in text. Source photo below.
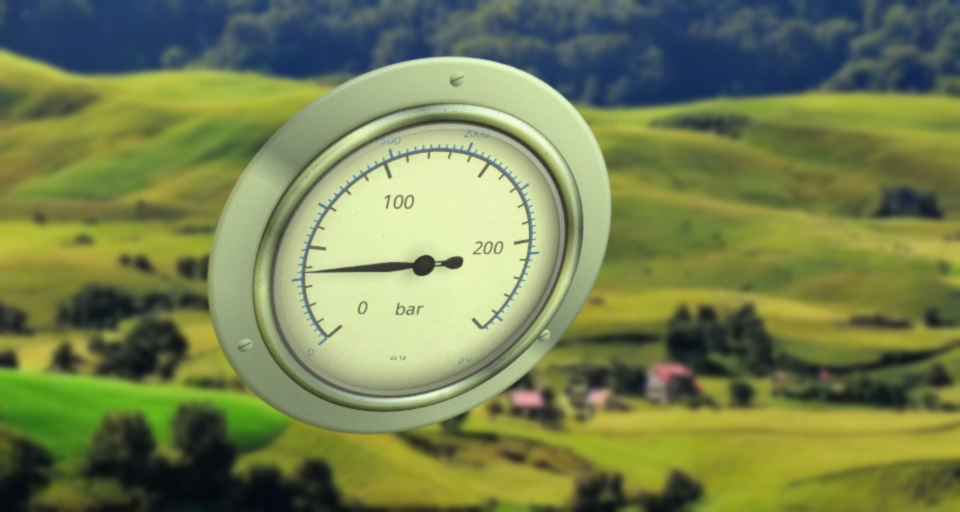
**40** bar
